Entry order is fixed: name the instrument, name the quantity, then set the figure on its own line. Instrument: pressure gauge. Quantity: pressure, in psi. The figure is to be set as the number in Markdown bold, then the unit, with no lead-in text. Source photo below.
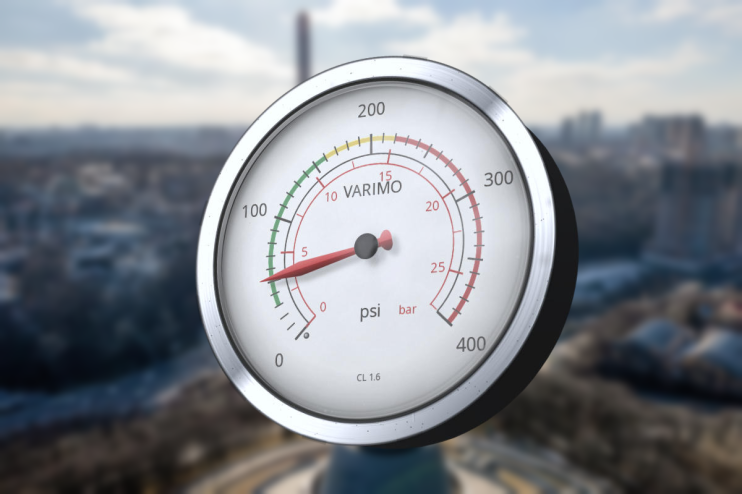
**50** psi
